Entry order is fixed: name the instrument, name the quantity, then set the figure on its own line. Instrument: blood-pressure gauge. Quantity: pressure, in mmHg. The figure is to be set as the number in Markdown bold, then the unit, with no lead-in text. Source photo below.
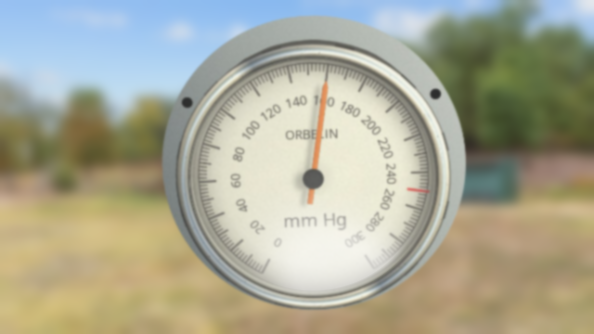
**160** mmHg
